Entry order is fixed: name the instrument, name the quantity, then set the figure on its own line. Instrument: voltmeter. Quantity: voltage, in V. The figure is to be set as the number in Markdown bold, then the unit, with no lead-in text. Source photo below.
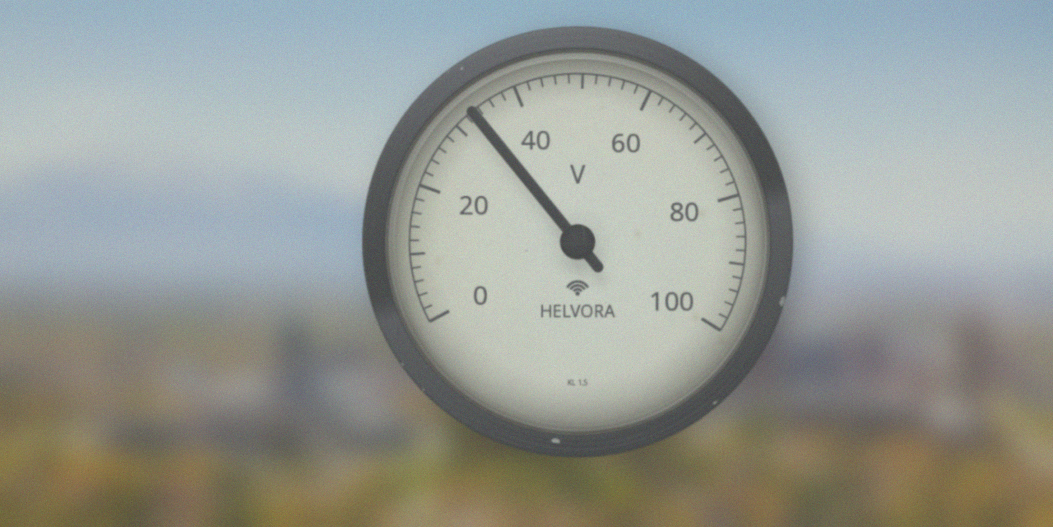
**33** V
